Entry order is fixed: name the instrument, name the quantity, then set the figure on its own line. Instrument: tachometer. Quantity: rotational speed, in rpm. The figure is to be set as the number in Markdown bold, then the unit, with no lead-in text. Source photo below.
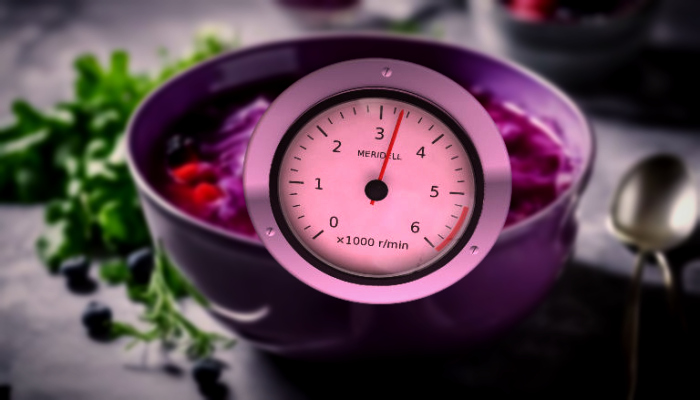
**3300** rpm
